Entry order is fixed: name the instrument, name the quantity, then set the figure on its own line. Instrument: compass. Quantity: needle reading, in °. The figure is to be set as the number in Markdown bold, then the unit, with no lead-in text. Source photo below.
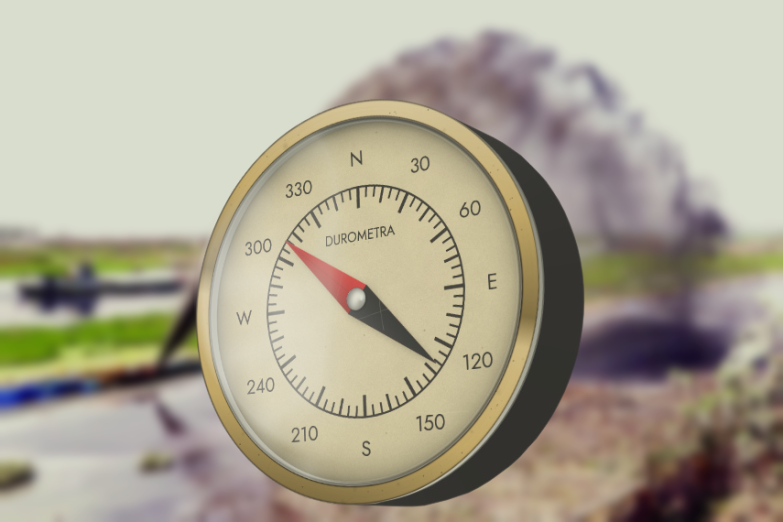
**310** °
